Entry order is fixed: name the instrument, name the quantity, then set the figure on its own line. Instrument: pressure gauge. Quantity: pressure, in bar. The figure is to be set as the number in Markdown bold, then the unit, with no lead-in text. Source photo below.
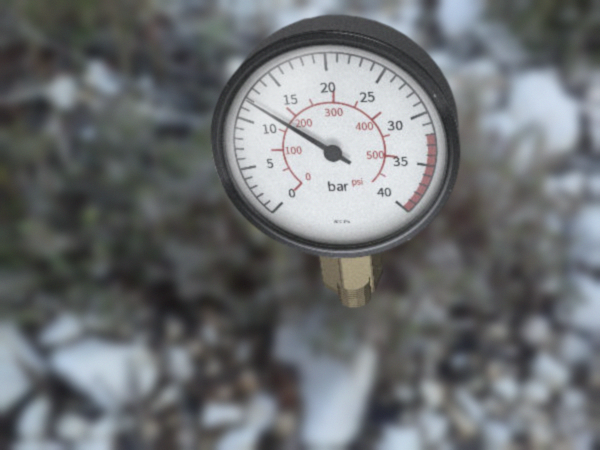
**12** bar
